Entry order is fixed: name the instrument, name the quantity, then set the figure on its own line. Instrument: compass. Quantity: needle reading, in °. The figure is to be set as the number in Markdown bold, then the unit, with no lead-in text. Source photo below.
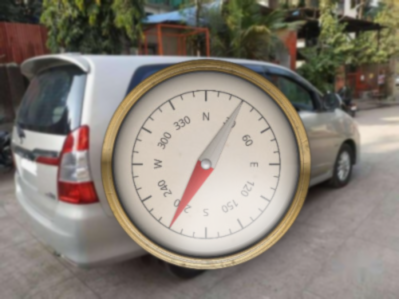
**210** °
